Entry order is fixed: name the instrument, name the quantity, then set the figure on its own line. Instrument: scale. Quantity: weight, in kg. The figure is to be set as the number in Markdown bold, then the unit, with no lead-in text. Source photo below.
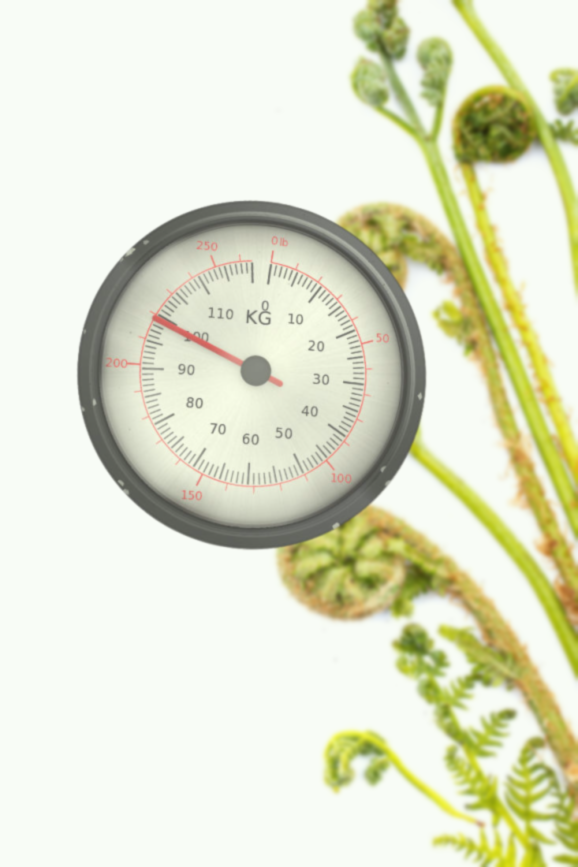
**99** kg
